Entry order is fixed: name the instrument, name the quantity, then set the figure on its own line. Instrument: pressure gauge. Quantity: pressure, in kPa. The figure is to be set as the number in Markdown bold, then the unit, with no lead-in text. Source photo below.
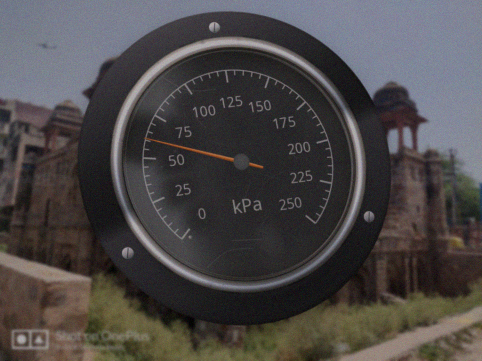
**60** kPa
